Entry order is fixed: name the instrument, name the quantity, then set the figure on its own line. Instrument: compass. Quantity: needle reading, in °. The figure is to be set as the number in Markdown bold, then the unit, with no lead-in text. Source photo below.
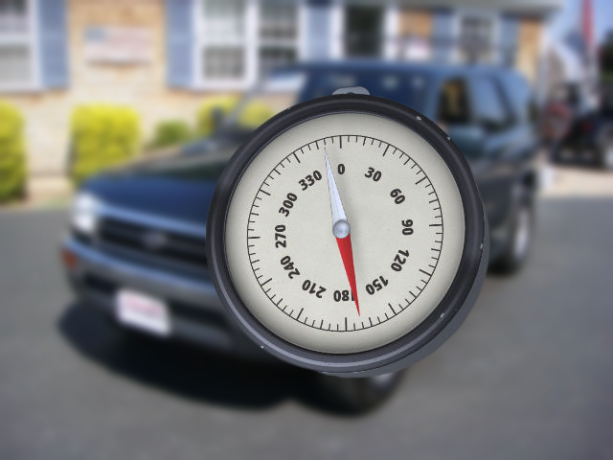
**170** °
